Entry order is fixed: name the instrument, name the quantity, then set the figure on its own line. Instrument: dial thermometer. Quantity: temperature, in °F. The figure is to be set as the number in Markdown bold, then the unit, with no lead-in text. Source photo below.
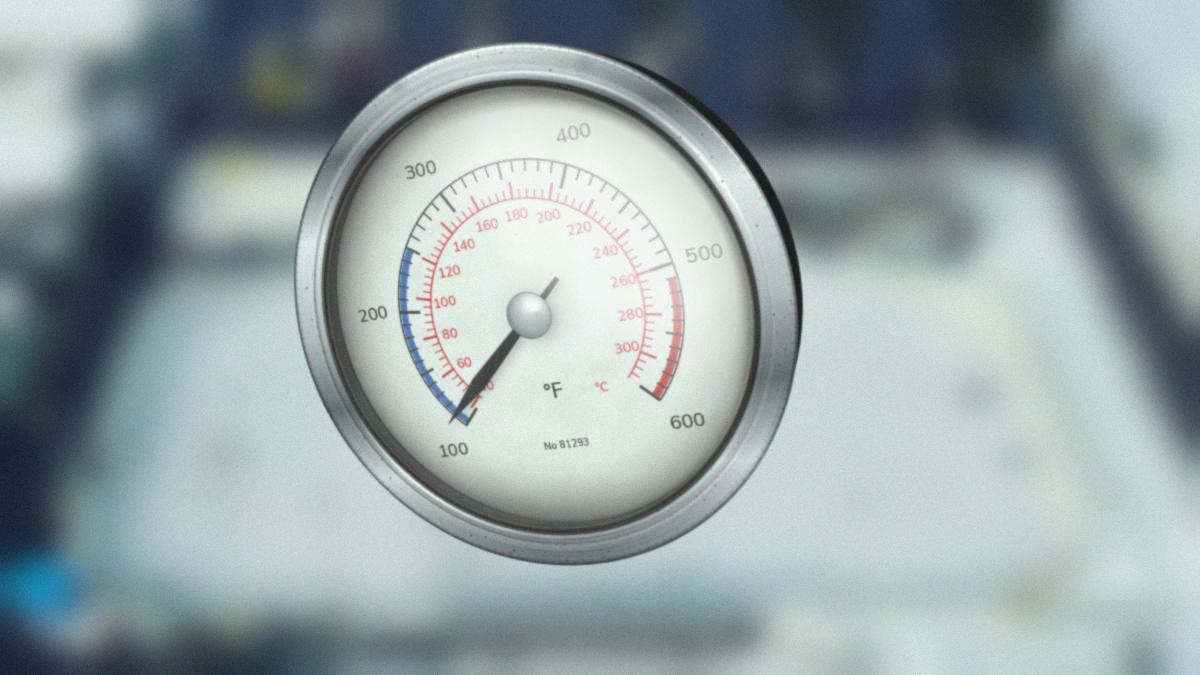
**110** °F
